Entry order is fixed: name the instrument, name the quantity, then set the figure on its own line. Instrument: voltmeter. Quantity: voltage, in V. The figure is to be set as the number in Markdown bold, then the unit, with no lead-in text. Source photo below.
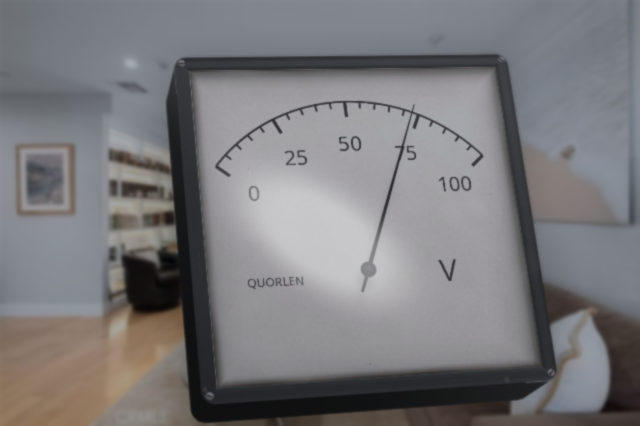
**72.5** V
